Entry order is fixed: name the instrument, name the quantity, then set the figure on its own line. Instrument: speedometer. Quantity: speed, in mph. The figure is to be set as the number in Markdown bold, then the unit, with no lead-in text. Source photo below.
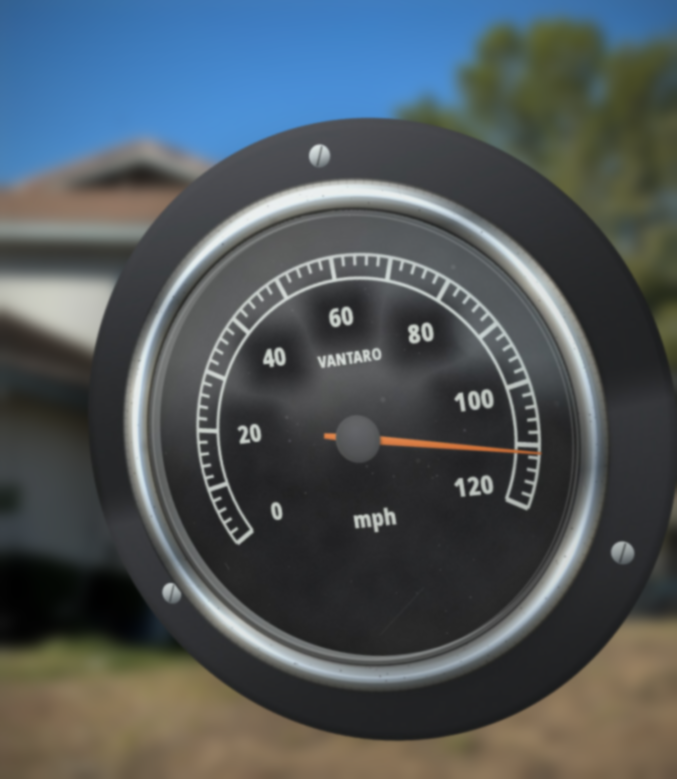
**111** mph
